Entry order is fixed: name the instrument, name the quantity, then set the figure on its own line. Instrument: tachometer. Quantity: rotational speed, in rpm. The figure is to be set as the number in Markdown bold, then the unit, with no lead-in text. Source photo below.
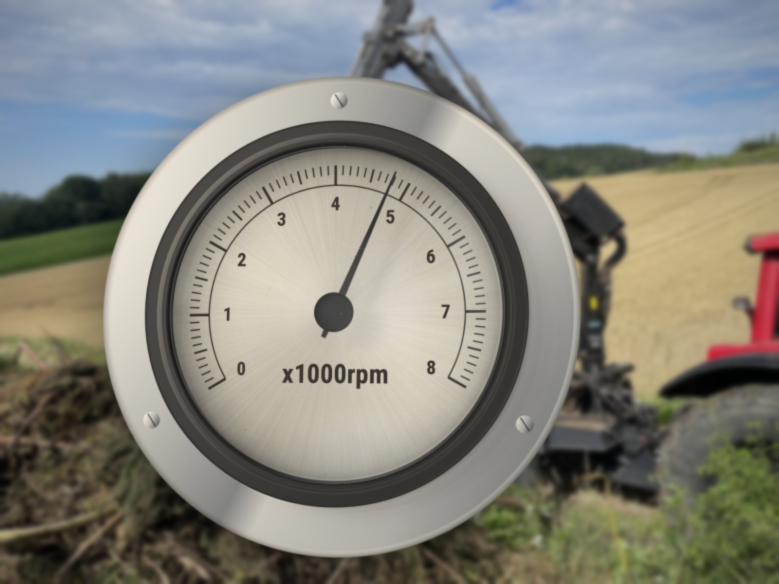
**4800** rpm
